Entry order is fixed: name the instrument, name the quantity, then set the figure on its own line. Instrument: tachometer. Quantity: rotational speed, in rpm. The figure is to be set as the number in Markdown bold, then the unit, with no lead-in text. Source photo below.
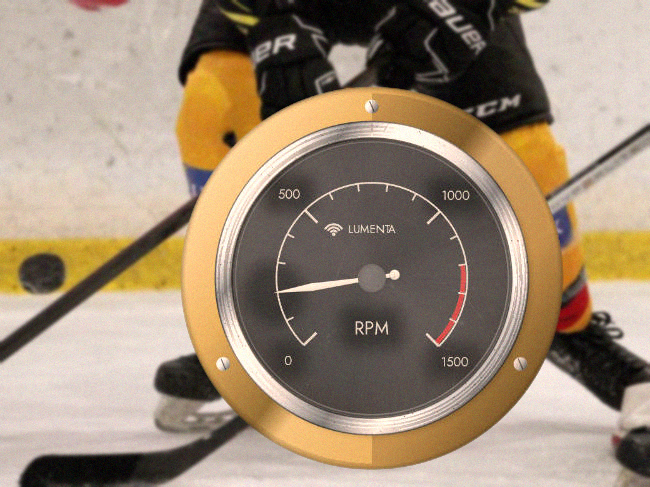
**200** rpm
